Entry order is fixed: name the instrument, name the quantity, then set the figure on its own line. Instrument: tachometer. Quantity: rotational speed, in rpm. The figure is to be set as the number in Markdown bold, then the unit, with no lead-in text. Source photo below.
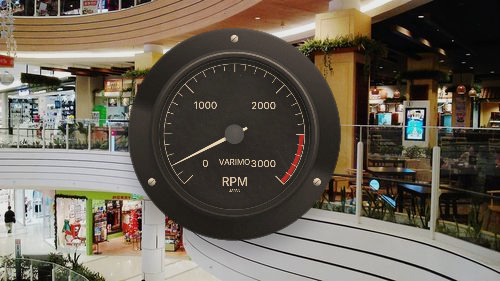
**200** rpm
